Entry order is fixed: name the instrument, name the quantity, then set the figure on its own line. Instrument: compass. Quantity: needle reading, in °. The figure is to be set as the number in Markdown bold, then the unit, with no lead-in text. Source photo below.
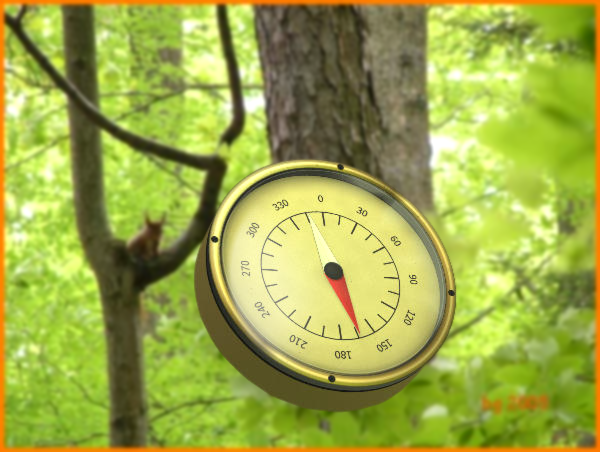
**165** °
